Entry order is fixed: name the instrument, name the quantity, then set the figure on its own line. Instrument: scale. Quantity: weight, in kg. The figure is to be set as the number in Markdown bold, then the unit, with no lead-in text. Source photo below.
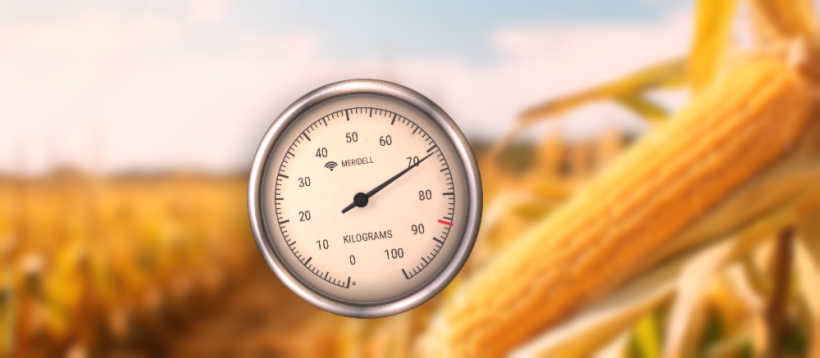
**71** kg
